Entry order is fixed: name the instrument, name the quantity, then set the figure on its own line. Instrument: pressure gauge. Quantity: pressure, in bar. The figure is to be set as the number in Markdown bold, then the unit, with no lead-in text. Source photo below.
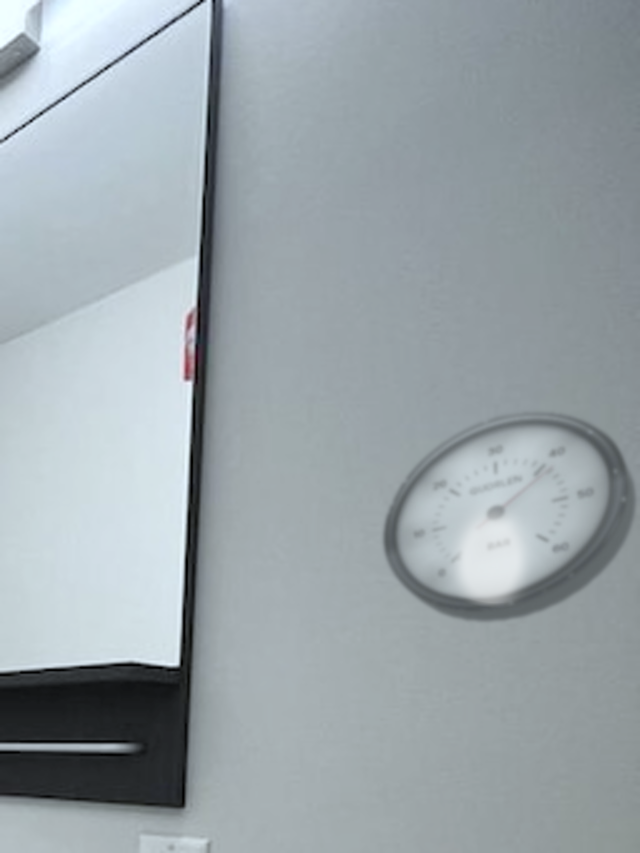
**42** bar
